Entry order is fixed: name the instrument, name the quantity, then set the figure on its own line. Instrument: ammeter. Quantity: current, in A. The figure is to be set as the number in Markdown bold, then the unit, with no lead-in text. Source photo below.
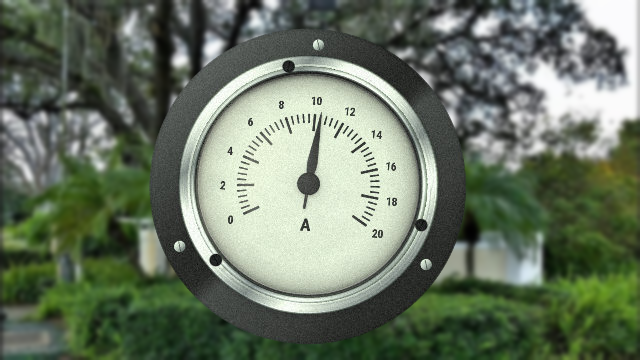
**10.4** A
